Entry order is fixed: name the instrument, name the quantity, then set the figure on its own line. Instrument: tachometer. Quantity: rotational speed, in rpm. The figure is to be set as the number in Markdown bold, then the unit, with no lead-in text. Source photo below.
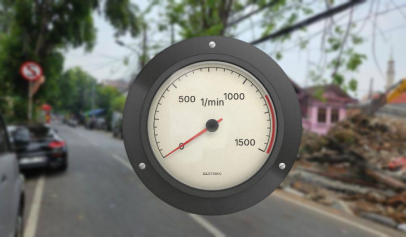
**0** rpm
